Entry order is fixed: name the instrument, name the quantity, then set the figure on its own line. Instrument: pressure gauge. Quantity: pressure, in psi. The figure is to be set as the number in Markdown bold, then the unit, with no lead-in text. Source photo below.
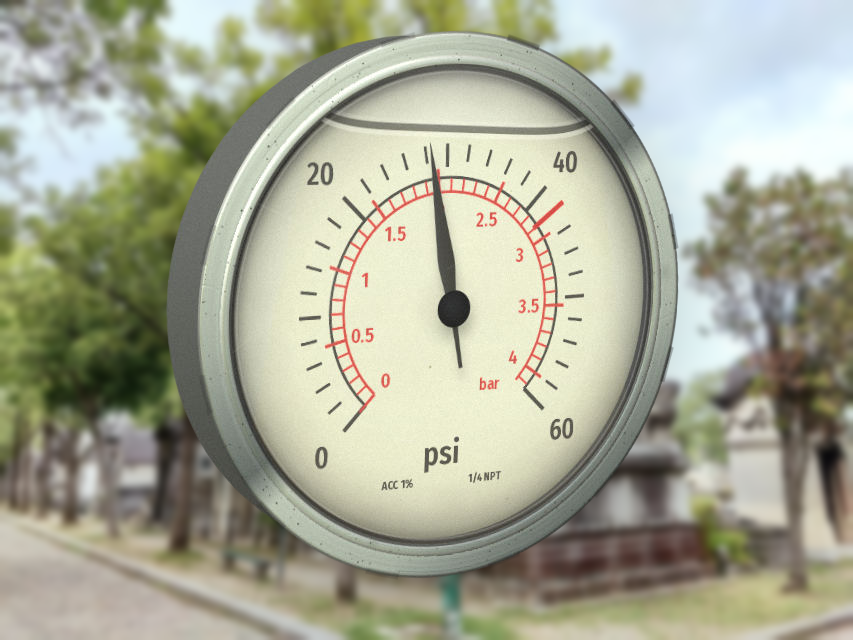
**28** psi
